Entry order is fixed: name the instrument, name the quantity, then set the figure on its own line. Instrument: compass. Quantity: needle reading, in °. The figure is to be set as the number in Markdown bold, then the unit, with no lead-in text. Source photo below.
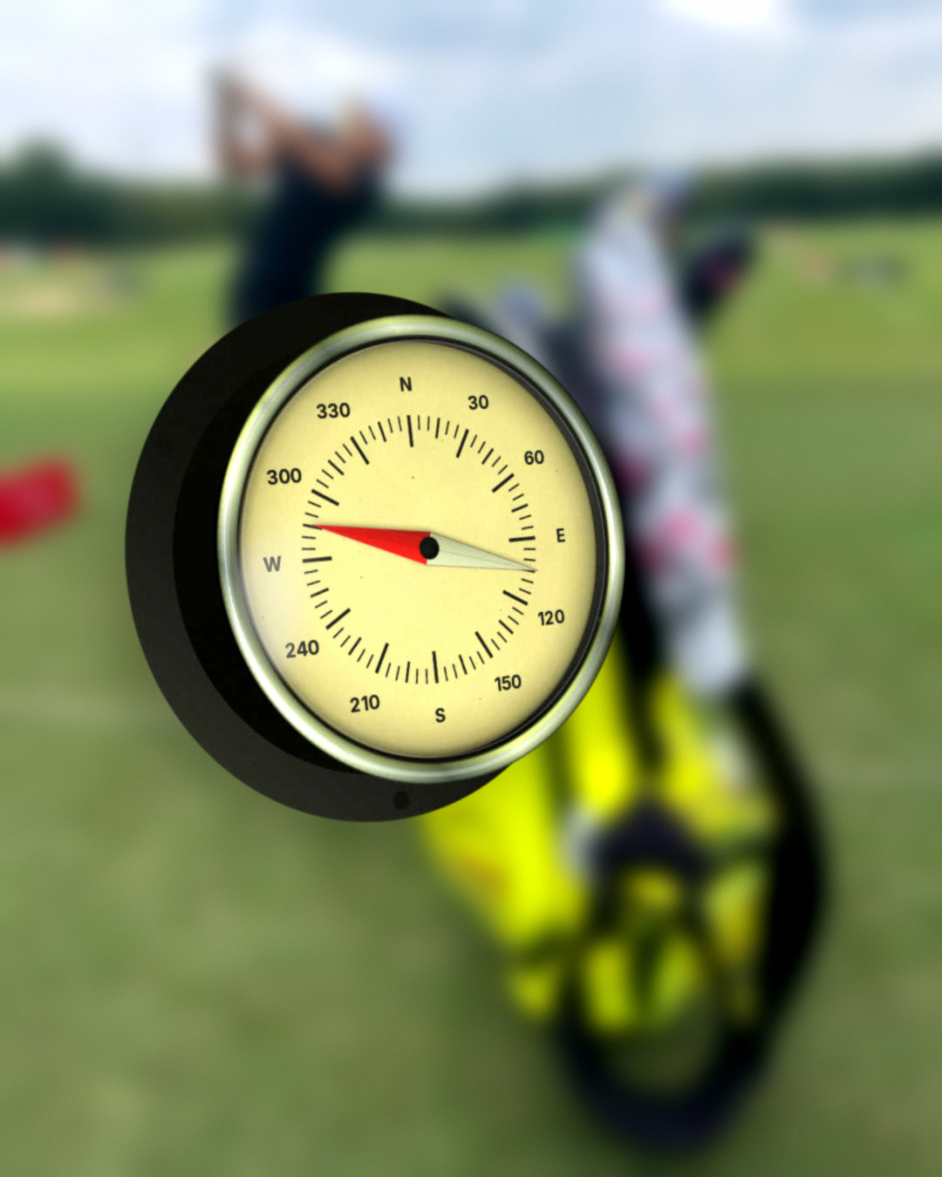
**285** °
